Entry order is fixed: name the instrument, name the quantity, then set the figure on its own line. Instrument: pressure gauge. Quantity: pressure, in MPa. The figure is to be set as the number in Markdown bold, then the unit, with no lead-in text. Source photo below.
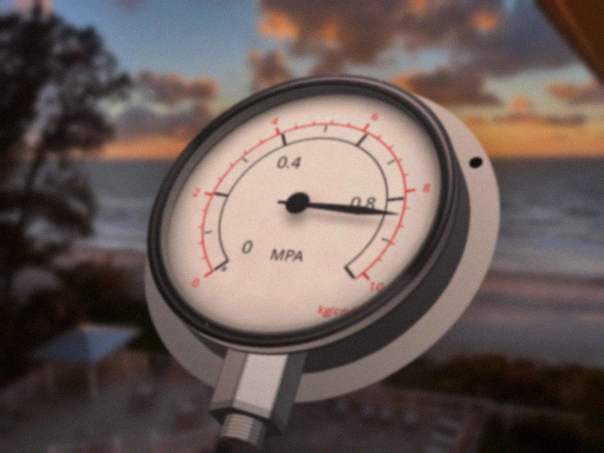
**0.85** MPa
